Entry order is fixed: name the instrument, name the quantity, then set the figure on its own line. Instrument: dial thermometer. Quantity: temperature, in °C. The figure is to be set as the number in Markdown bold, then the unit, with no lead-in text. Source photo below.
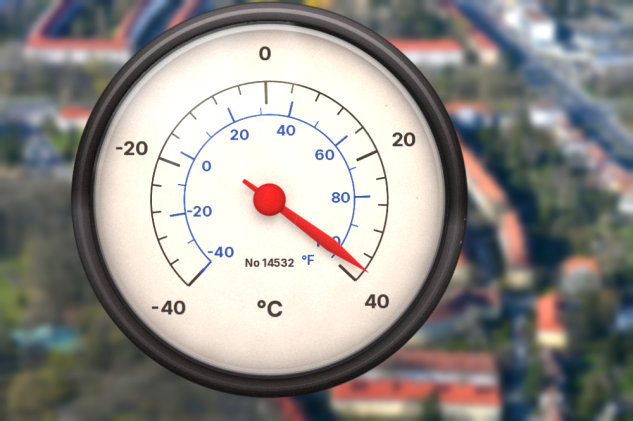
**38** °C
